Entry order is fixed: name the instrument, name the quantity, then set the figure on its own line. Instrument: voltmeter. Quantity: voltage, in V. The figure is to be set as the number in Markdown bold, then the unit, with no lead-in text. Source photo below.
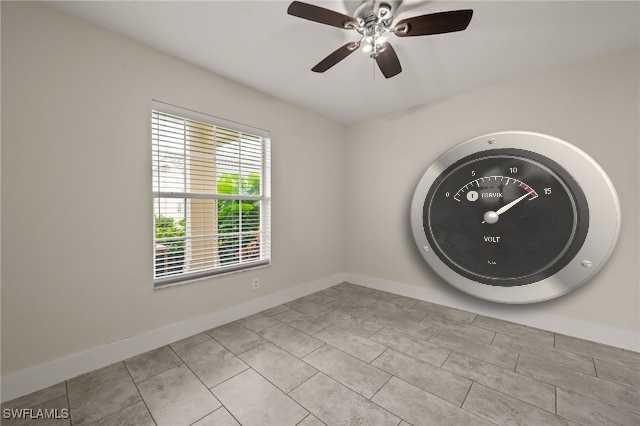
**14** V
